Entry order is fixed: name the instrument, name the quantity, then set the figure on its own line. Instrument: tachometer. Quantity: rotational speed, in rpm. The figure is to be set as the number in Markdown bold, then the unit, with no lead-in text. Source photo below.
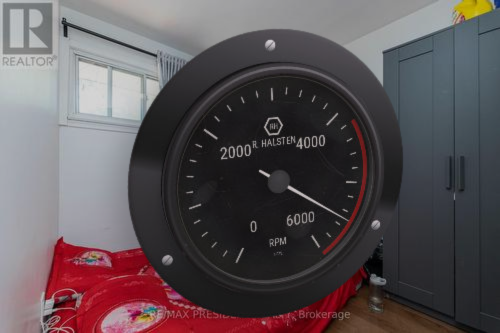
**5500** rpm
